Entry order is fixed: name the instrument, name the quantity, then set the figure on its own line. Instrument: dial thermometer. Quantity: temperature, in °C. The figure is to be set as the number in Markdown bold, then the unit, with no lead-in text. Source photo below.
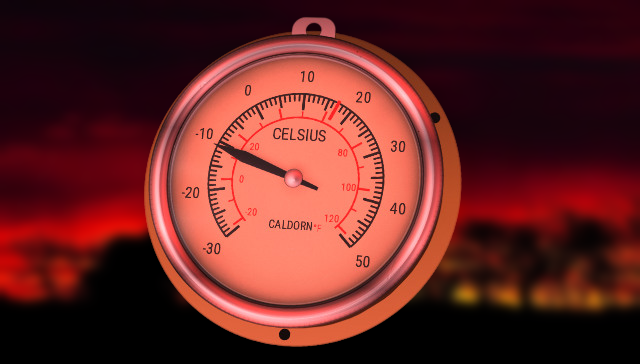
**-11** °C
